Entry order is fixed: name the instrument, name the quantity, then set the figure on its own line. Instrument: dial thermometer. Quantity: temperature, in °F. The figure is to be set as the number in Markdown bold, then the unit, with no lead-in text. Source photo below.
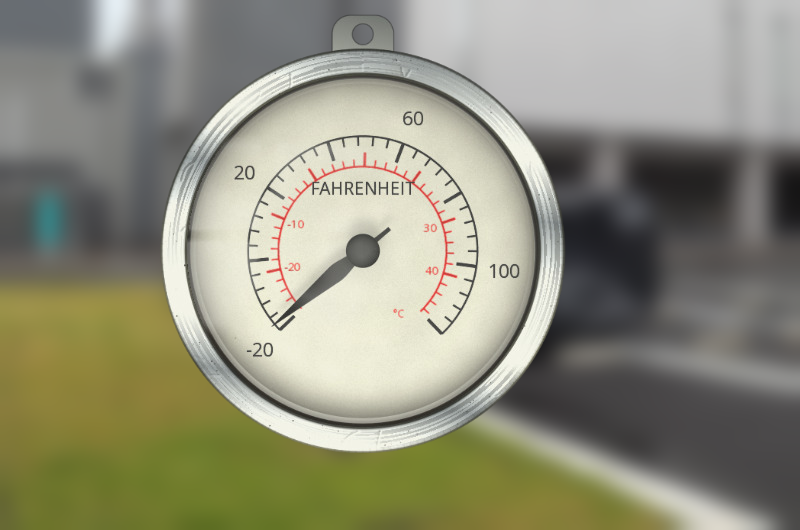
**-18** °F
